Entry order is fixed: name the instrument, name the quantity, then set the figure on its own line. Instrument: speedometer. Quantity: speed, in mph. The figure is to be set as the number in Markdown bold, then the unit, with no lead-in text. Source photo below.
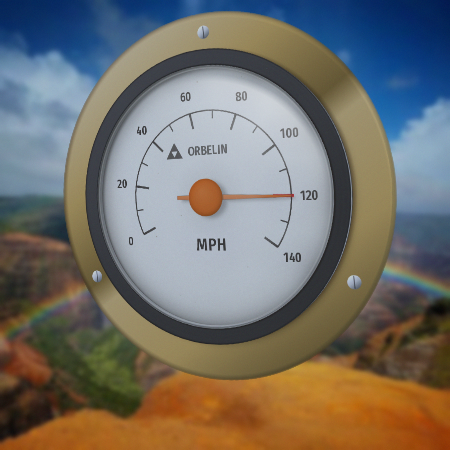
**120** mph
